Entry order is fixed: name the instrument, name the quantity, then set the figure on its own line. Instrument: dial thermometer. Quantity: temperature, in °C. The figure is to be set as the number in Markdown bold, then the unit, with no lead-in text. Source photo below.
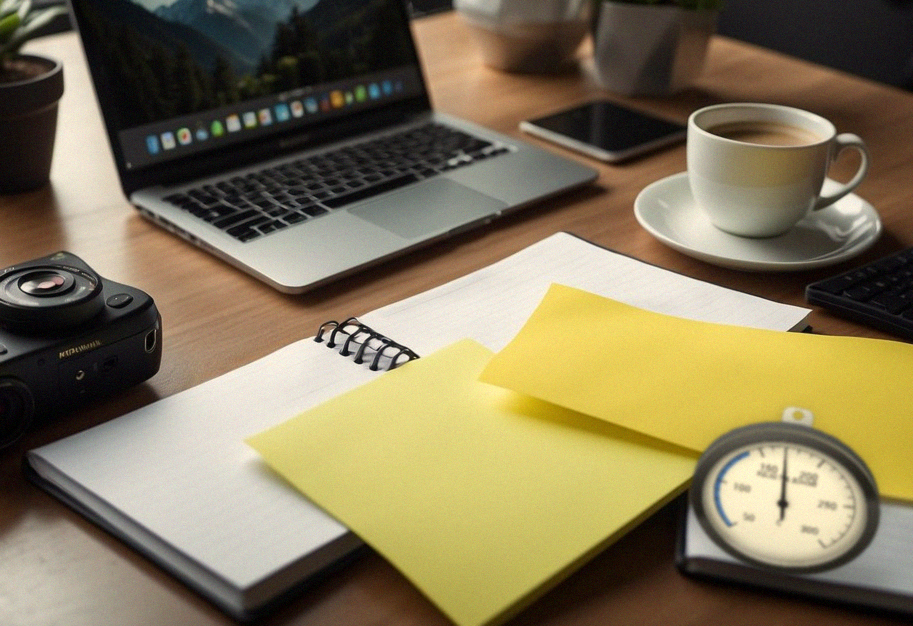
**170** °C
